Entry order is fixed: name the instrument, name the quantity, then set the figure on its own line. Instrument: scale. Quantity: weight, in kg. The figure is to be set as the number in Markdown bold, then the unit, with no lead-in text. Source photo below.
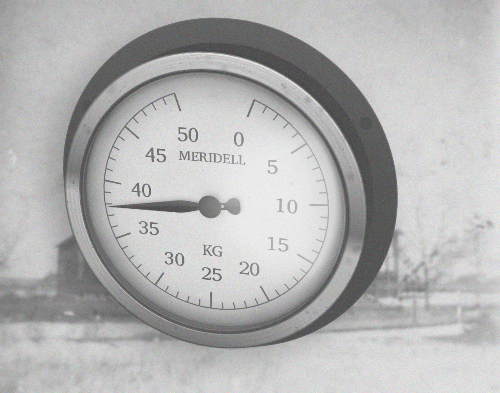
**38** kg
